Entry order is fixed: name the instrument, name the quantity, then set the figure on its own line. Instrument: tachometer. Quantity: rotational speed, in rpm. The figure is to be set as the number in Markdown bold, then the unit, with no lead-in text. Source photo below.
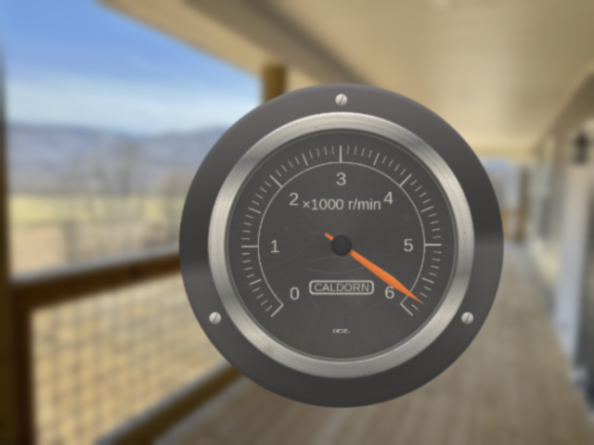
**5800** rpm
